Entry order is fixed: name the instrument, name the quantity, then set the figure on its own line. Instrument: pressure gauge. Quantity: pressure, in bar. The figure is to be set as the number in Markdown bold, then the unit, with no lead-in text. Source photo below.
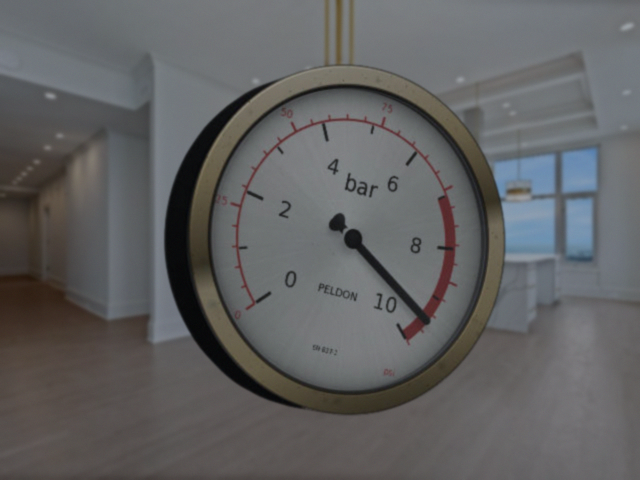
**9.5** bar
